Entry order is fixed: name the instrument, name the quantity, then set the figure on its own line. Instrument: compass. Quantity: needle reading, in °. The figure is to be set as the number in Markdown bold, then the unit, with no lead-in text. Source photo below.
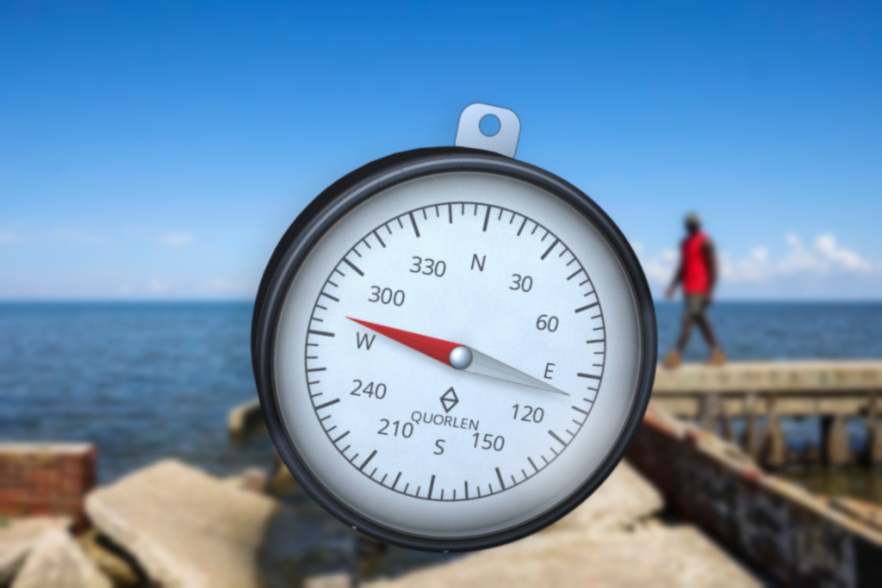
**280** °
